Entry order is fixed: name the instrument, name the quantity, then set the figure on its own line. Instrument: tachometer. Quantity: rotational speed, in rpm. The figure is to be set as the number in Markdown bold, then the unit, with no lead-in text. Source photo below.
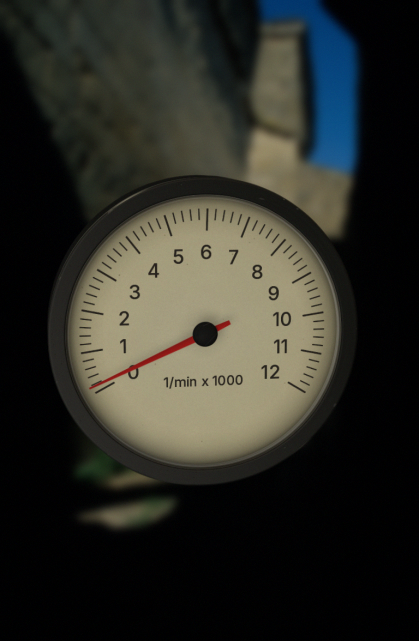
**200** rpm
